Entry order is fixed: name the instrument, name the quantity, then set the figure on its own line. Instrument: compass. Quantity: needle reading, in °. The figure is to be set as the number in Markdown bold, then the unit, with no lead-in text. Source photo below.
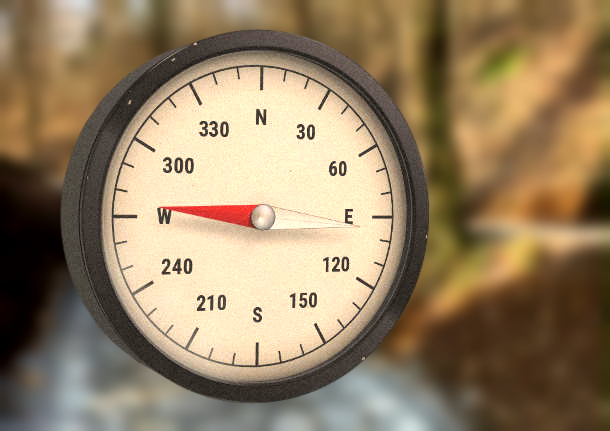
**275** °
